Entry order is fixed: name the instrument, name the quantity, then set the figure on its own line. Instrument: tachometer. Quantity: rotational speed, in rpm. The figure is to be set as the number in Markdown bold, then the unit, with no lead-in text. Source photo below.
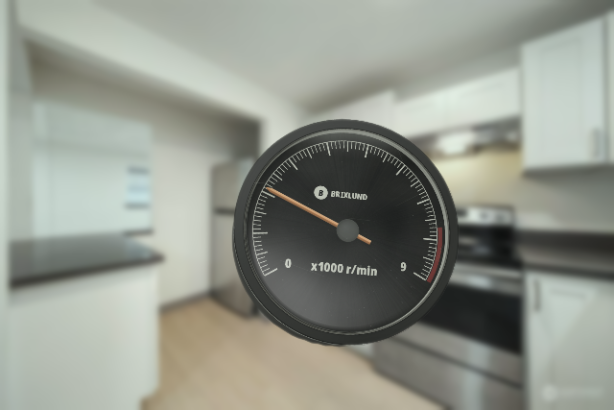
**2100** rpm
